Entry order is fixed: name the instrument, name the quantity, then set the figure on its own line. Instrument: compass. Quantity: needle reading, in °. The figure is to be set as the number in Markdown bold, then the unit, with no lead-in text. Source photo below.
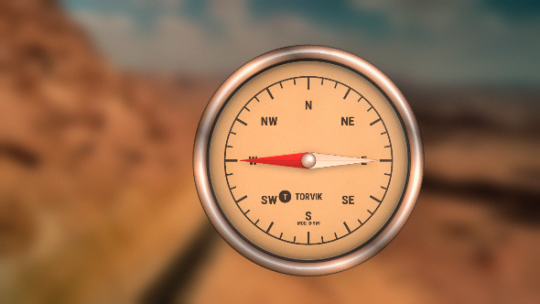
**270** °
